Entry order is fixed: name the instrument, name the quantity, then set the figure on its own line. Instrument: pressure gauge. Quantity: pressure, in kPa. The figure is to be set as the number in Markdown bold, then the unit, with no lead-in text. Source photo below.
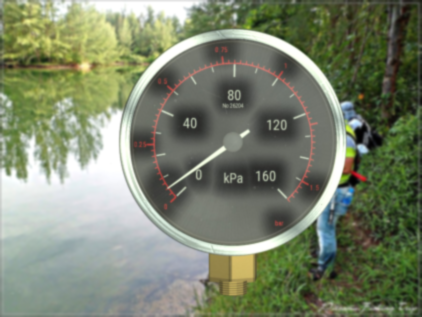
**5** kPa
